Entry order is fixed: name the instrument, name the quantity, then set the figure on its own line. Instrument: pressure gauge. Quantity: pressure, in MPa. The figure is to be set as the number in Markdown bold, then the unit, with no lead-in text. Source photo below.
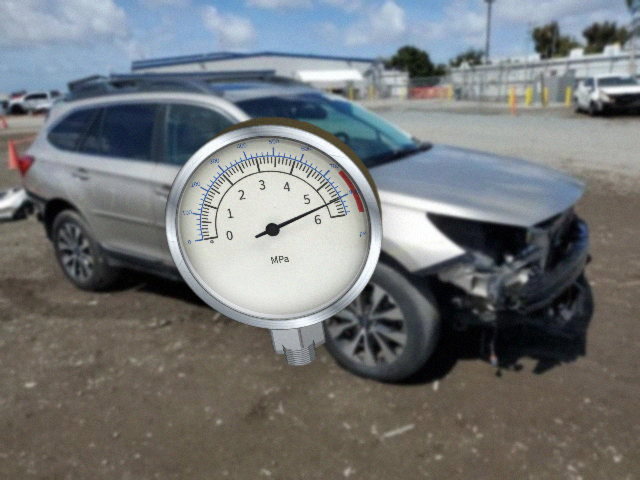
**5.5** MPa
